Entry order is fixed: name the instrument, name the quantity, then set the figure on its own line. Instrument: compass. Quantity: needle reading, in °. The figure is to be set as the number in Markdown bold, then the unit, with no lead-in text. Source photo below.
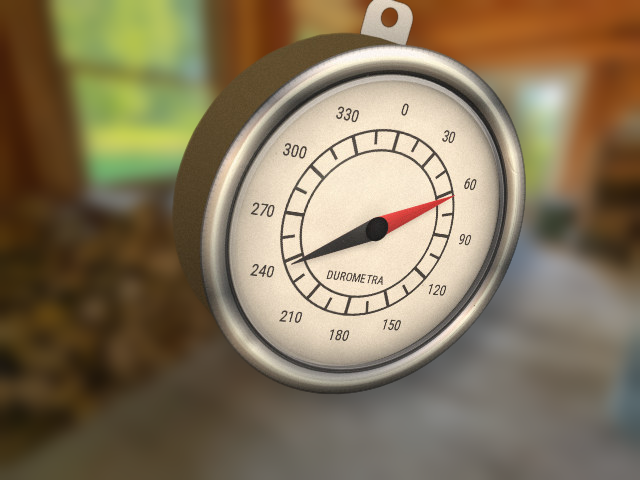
**60** °
